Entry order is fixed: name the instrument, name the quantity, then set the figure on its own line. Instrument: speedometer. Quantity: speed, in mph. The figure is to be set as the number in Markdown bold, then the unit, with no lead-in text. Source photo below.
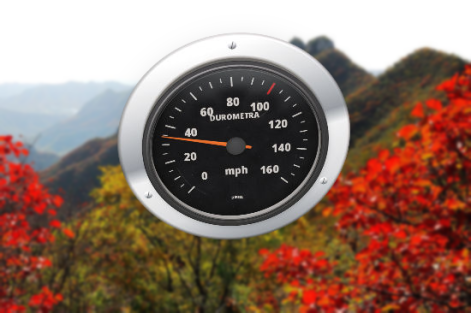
**35** mph
